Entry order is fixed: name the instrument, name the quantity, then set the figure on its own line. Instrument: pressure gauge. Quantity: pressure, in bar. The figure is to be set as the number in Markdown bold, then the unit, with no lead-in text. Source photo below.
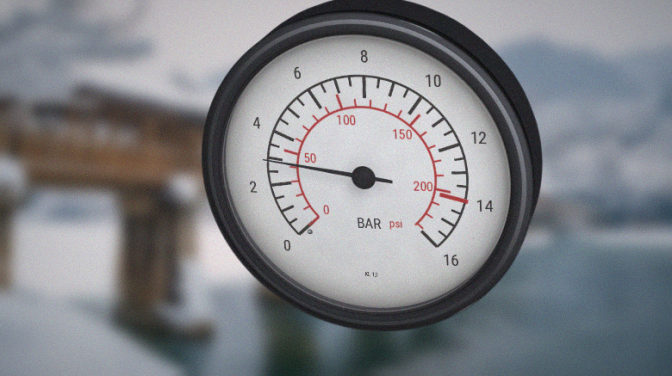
**3** bar
